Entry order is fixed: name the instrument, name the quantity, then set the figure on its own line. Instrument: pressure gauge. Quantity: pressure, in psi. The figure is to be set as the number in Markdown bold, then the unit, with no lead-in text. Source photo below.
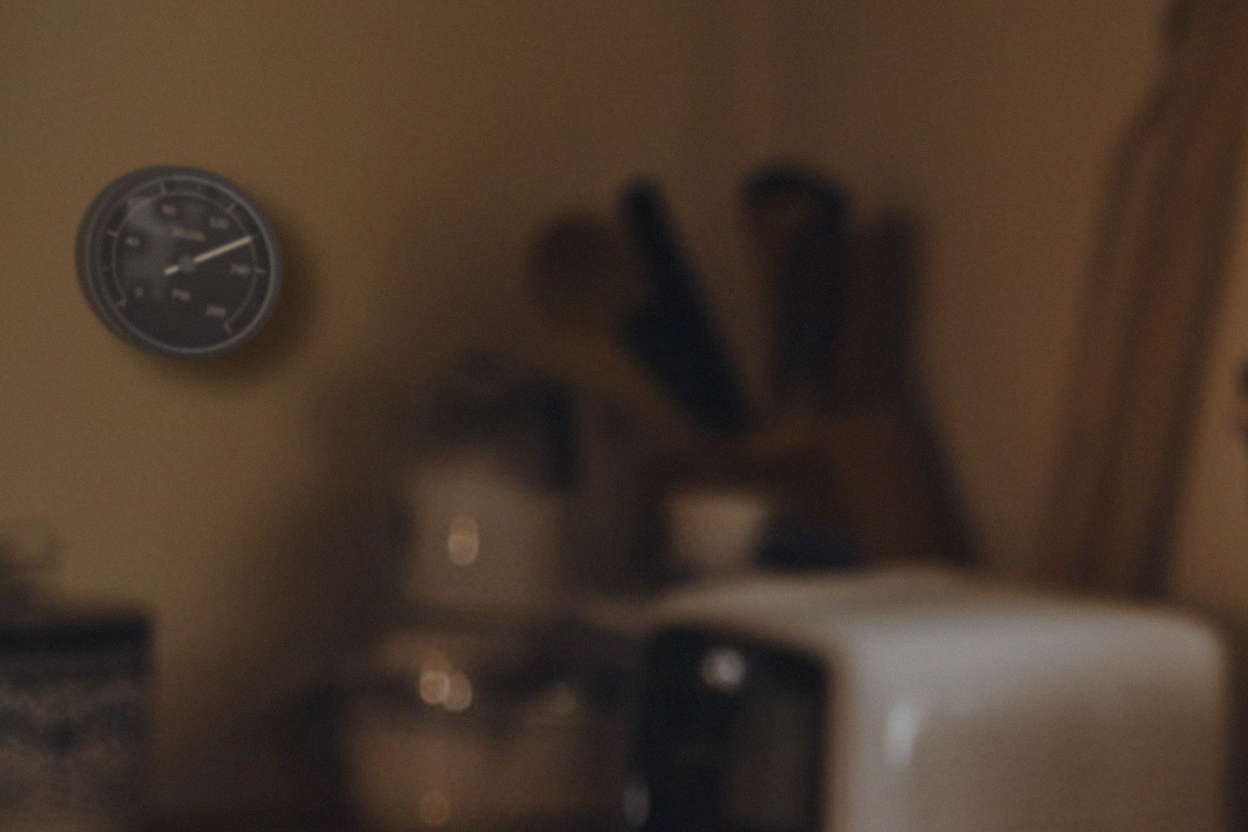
**140** psi
